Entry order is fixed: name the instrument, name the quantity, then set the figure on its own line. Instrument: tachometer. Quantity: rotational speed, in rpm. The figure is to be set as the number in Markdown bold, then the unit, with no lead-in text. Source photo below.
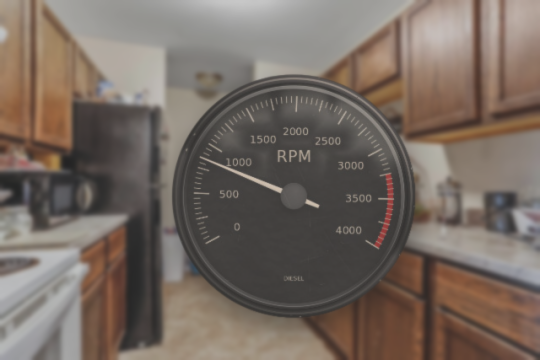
**850** rpm
